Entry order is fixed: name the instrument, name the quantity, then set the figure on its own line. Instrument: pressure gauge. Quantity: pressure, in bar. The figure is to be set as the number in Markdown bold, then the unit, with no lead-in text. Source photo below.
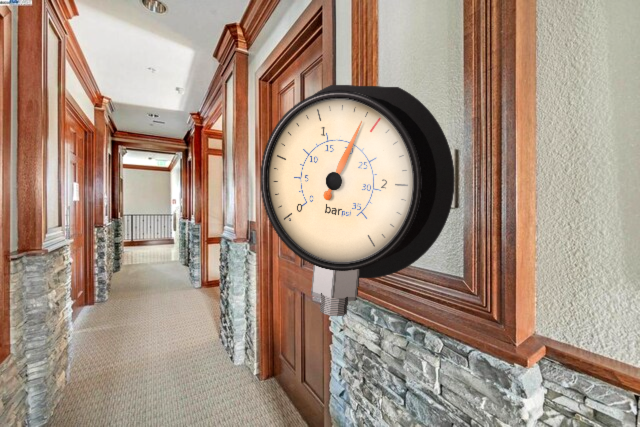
**1.4** bar
